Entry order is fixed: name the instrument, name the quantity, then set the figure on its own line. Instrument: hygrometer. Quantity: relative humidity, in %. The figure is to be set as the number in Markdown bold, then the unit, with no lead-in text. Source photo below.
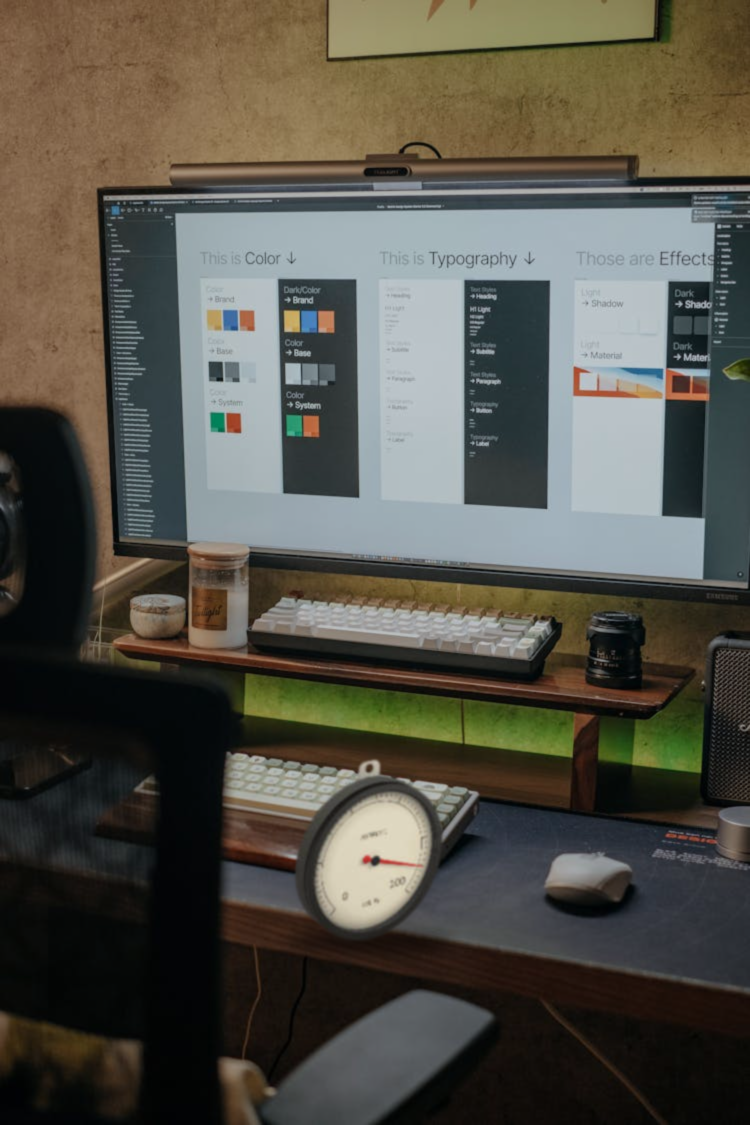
**90** %
